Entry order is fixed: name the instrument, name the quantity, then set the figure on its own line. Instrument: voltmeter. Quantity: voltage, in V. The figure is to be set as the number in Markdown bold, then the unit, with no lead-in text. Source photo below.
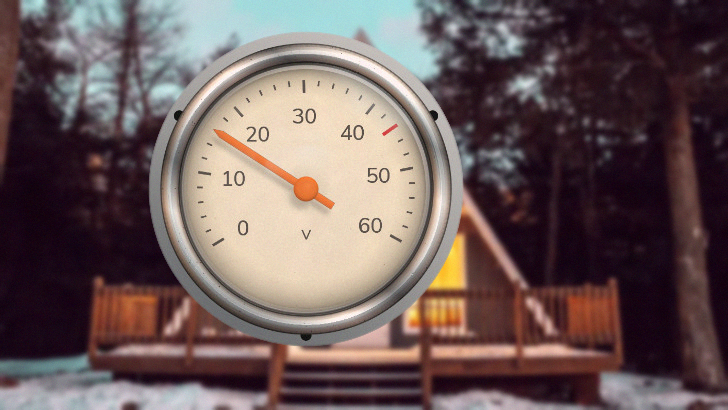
**16** V
